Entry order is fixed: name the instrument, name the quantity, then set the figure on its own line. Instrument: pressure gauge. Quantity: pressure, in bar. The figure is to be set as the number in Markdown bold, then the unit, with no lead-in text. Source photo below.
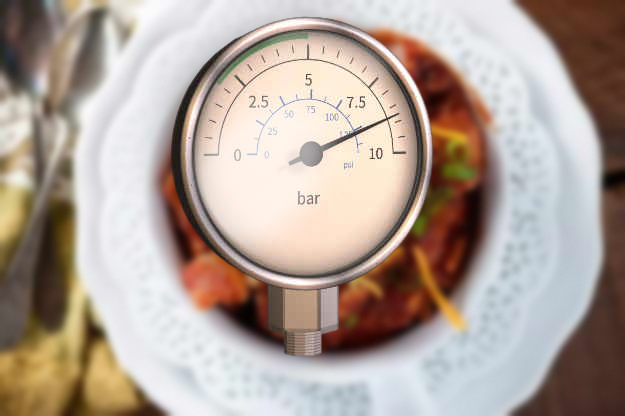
**8.75** bar
